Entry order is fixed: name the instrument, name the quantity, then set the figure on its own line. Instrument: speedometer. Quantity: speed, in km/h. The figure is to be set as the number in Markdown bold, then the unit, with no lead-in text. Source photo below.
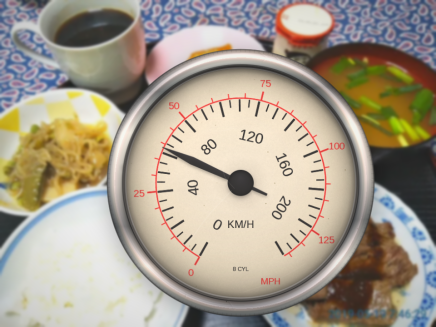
**62.5** km/h
